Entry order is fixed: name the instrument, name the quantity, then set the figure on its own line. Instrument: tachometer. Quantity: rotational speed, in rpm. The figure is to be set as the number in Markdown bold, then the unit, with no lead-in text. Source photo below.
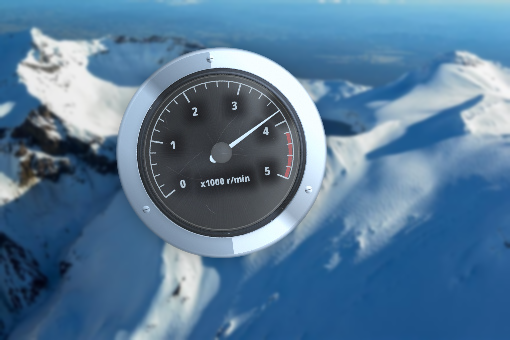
**3800** rpm
